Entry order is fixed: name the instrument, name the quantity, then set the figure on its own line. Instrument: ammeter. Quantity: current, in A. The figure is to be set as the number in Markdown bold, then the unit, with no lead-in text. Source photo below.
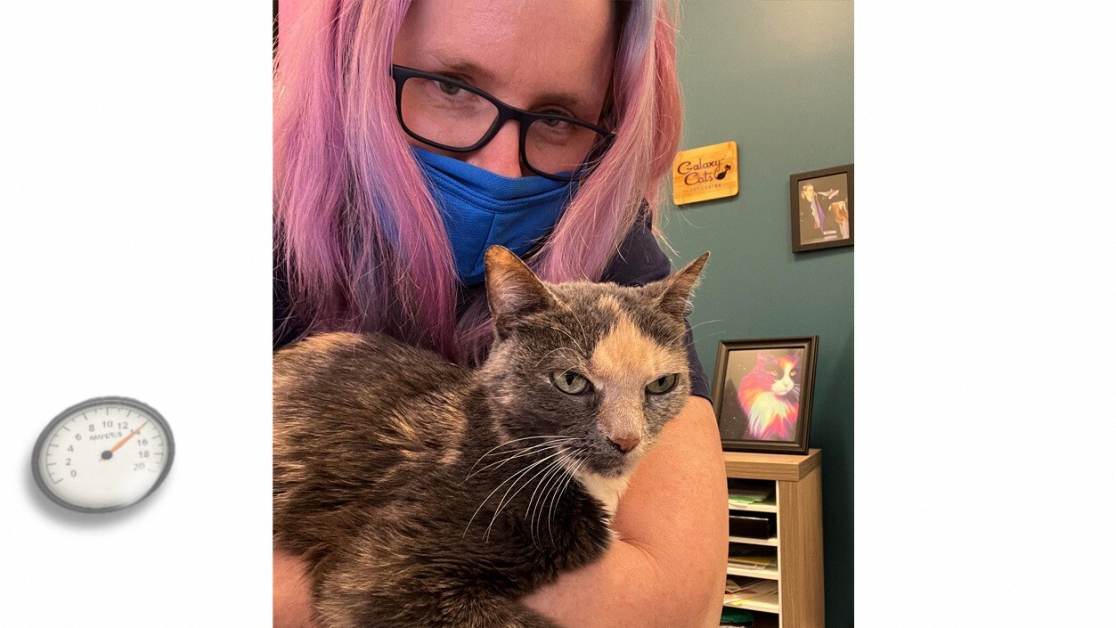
**14** A
